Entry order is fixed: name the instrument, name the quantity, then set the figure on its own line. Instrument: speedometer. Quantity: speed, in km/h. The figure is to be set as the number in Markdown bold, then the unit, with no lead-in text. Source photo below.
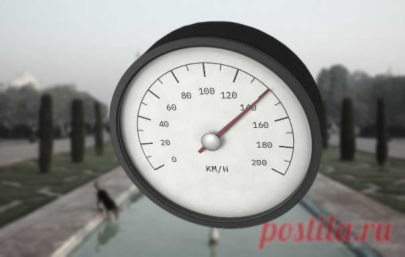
**140** km/h
